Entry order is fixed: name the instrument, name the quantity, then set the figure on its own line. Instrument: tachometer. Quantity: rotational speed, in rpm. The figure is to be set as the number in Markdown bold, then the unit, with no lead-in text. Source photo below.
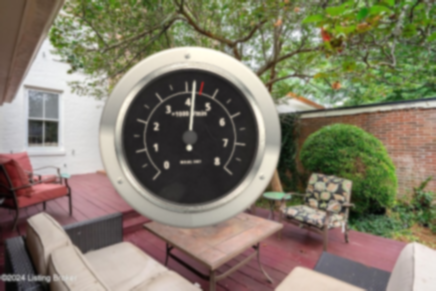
**4250** rpm
